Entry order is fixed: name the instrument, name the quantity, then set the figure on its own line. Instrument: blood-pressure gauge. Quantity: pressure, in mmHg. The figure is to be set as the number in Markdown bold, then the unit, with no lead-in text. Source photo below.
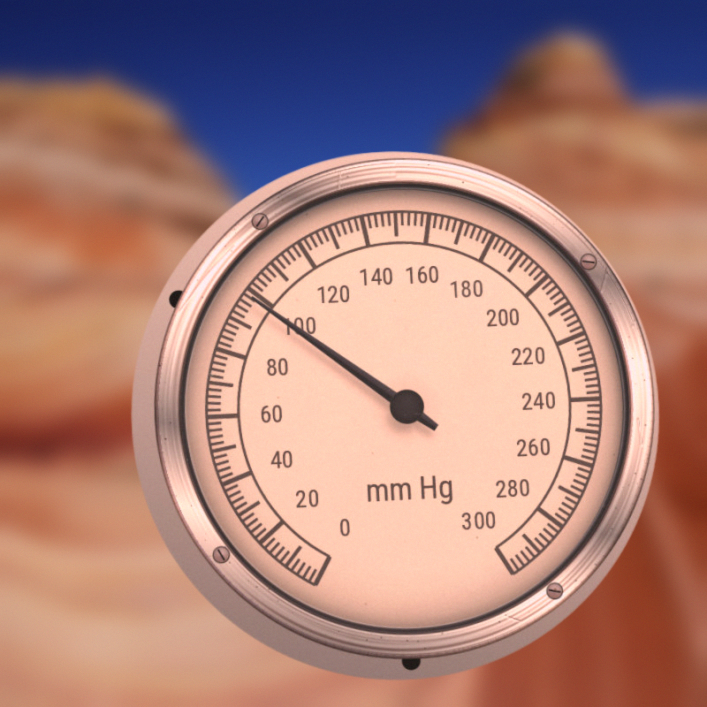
**98** mmHg
